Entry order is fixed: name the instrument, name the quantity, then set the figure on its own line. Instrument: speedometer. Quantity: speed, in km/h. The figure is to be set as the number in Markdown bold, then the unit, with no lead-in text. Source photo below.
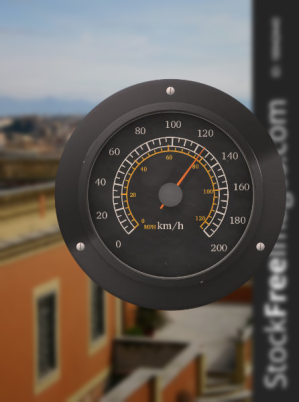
**125** km/h
